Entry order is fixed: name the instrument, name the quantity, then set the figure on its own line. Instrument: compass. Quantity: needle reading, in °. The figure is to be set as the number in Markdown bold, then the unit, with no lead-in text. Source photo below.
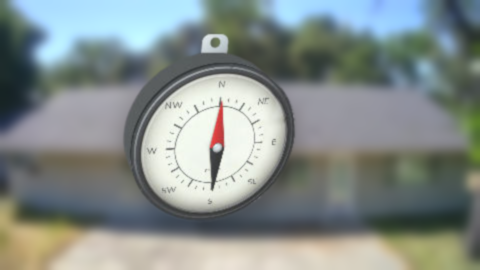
**0** °
